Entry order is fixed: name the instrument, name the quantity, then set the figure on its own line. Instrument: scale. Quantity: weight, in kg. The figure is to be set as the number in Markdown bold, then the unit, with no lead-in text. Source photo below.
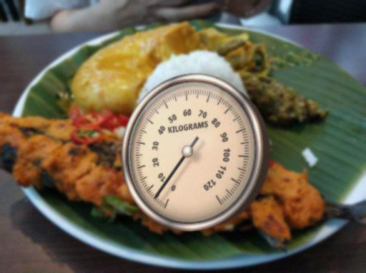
**5** kg
